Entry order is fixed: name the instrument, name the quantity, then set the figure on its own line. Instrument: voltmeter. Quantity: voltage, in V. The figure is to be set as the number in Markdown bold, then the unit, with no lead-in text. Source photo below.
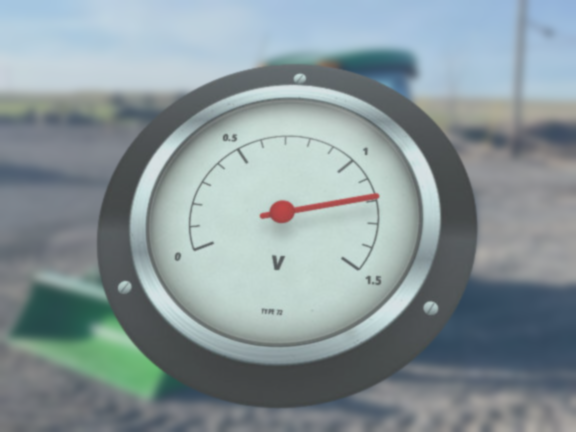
**1.2** V
